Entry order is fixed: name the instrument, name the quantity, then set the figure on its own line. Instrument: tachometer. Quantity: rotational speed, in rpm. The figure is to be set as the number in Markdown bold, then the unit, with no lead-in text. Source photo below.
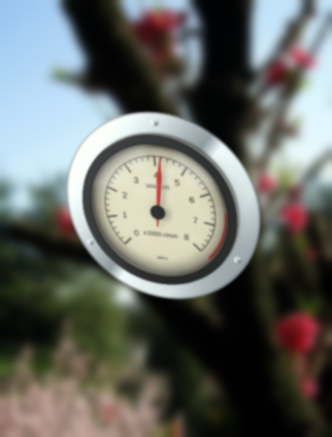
**4200** rpm
